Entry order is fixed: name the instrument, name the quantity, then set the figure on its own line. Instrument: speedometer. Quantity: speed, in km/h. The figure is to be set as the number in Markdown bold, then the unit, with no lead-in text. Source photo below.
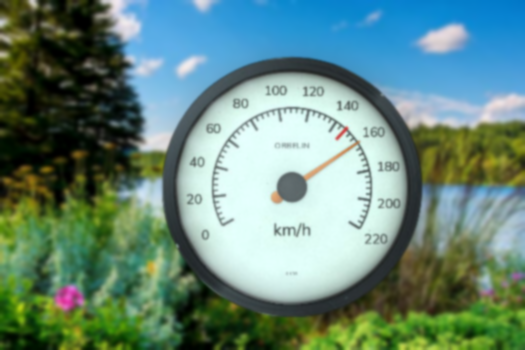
**160** km/h
